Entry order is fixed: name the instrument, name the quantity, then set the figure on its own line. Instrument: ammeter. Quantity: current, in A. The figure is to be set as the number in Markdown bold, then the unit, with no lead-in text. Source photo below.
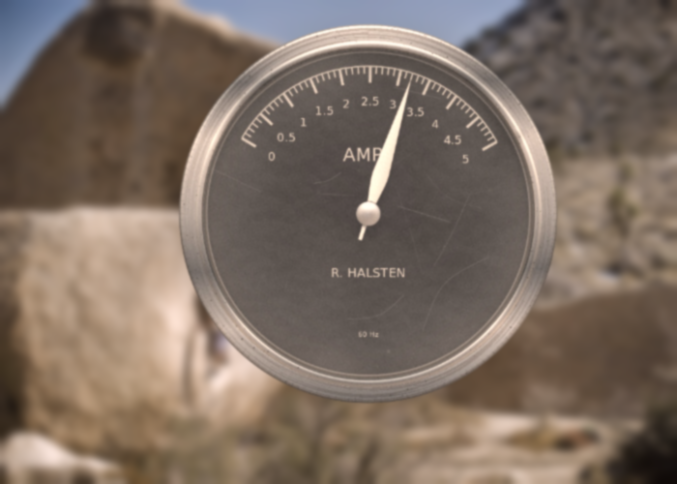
**3.2** A
